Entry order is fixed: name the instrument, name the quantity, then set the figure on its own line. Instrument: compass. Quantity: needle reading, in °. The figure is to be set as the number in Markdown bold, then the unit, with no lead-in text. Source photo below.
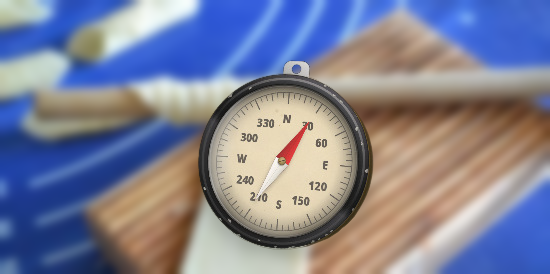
**30** °
